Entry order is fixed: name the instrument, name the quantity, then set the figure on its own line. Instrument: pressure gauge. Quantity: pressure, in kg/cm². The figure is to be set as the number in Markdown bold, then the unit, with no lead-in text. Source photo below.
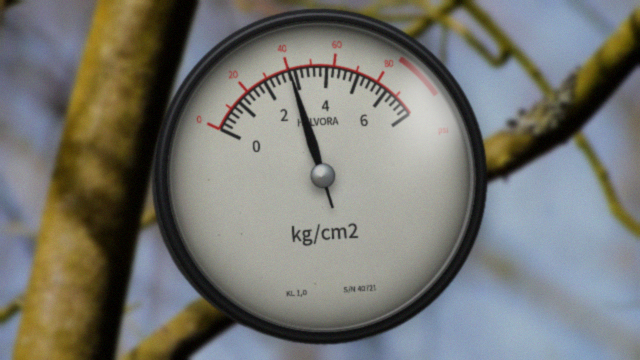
**2.8** kg/cm²
